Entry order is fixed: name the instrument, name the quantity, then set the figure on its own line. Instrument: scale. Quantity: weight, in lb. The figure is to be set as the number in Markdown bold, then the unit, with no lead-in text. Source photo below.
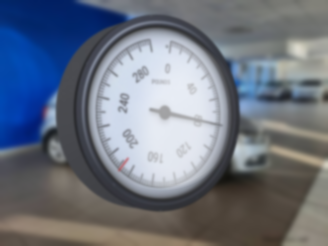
**80** lb
